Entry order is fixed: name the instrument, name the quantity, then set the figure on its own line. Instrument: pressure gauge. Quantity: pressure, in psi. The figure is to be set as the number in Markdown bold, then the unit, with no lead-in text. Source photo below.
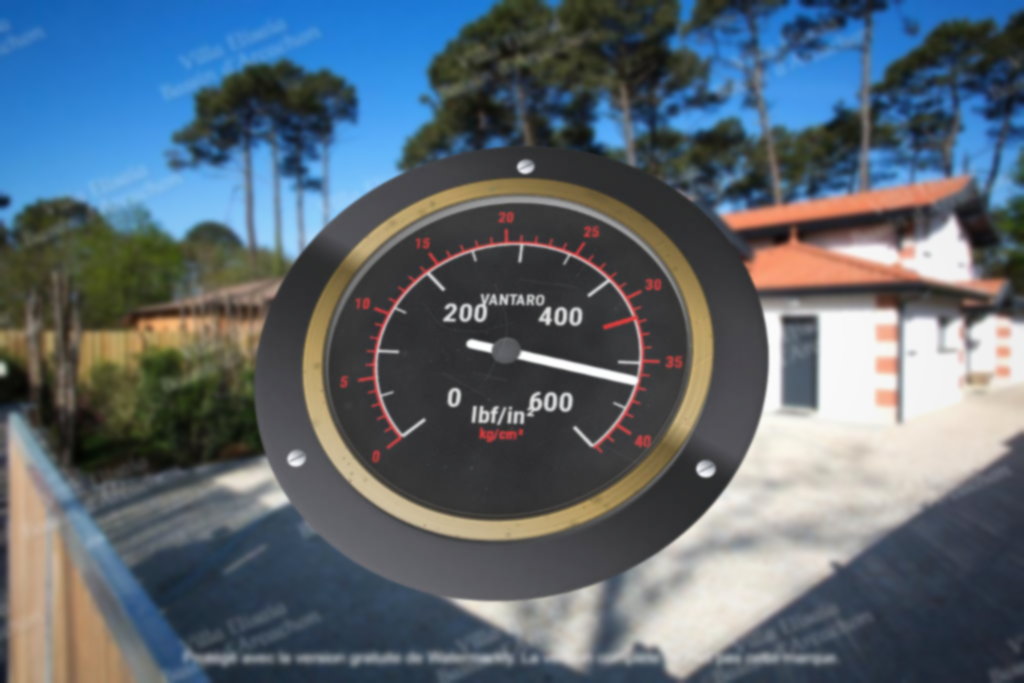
**525** psi
